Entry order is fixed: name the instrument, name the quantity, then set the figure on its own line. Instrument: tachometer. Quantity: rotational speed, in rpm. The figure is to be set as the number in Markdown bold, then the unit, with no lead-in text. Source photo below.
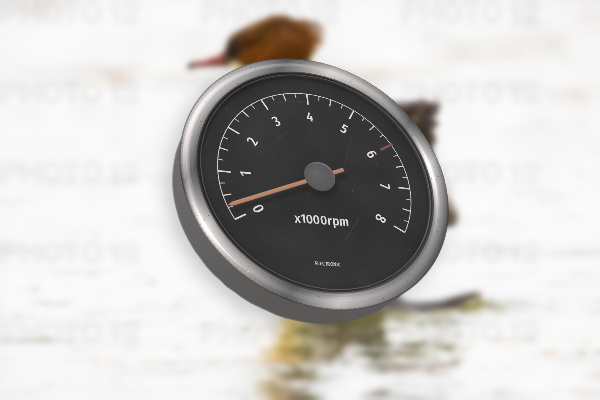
**250** rpm
